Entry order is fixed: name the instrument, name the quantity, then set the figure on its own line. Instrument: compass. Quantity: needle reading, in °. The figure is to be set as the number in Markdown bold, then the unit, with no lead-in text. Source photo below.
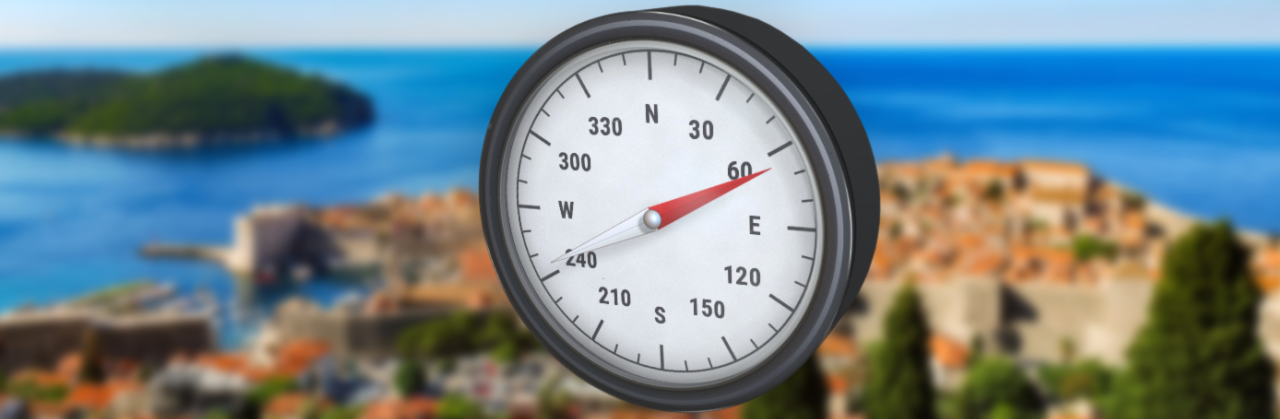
**65** °
